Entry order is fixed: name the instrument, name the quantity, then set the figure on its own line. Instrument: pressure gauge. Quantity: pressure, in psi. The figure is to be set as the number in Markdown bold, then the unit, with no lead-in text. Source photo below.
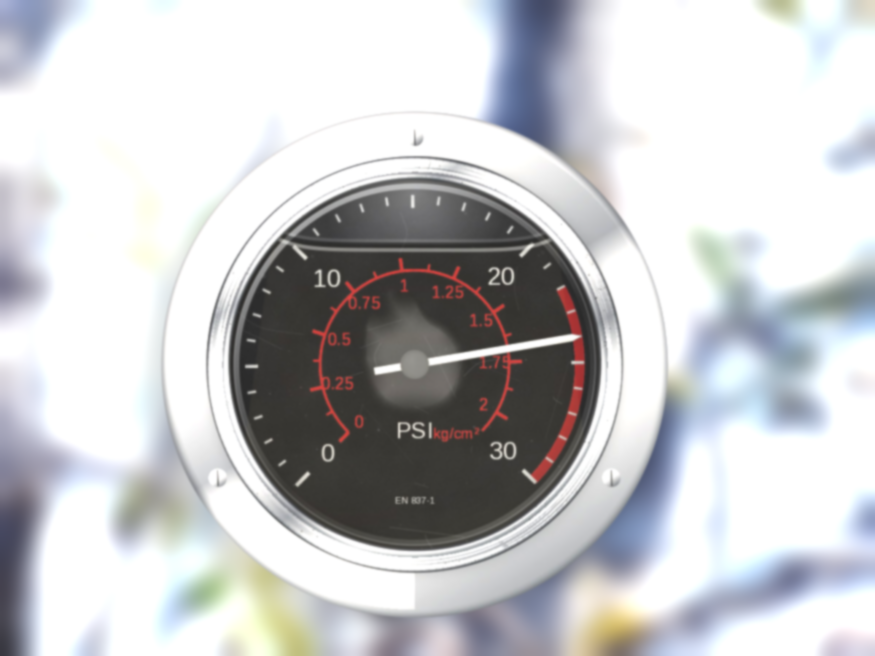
**24** psi
